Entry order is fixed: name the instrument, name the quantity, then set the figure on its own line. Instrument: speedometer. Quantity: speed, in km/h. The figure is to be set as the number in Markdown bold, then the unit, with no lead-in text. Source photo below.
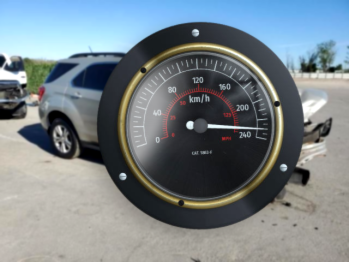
**230** km/h
